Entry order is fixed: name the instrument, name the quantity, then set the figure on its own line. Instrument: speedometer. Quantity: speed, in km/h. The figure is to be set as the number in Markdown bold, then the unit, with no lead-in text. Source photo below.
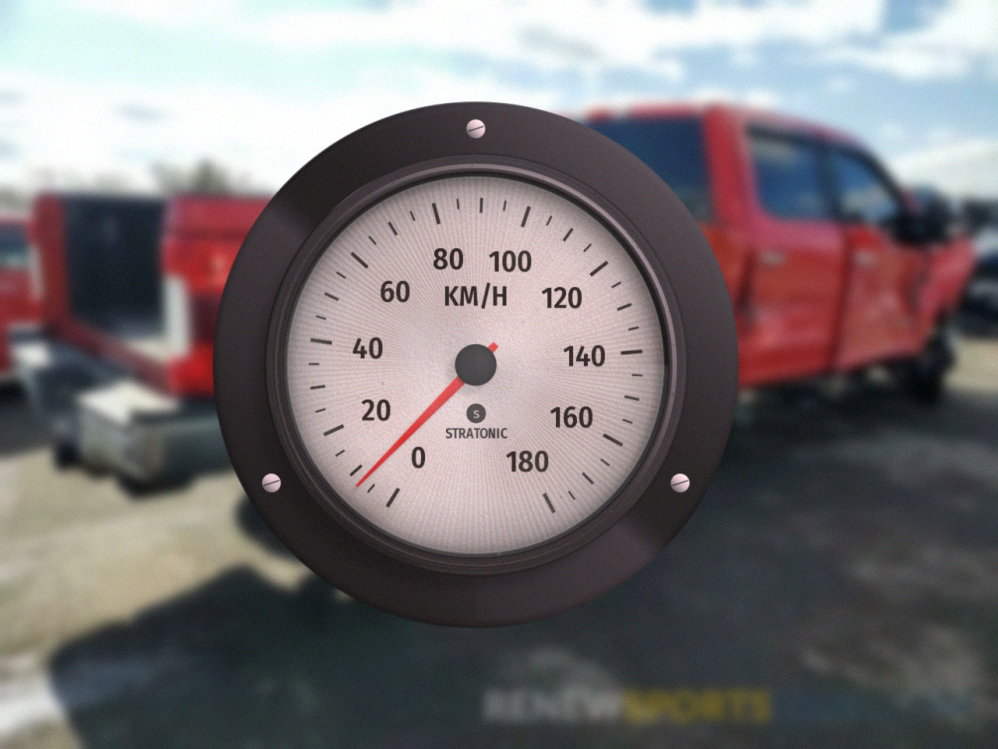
**7.5** km/h
